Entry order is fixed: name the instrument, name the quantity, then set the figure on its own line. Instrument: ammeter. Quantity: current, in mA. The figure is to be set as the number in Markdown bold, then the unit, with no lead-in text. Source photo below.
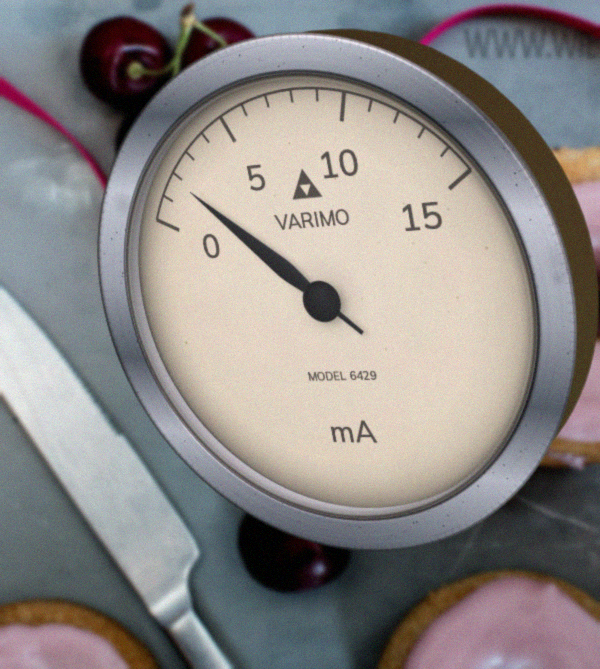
**2** mA
